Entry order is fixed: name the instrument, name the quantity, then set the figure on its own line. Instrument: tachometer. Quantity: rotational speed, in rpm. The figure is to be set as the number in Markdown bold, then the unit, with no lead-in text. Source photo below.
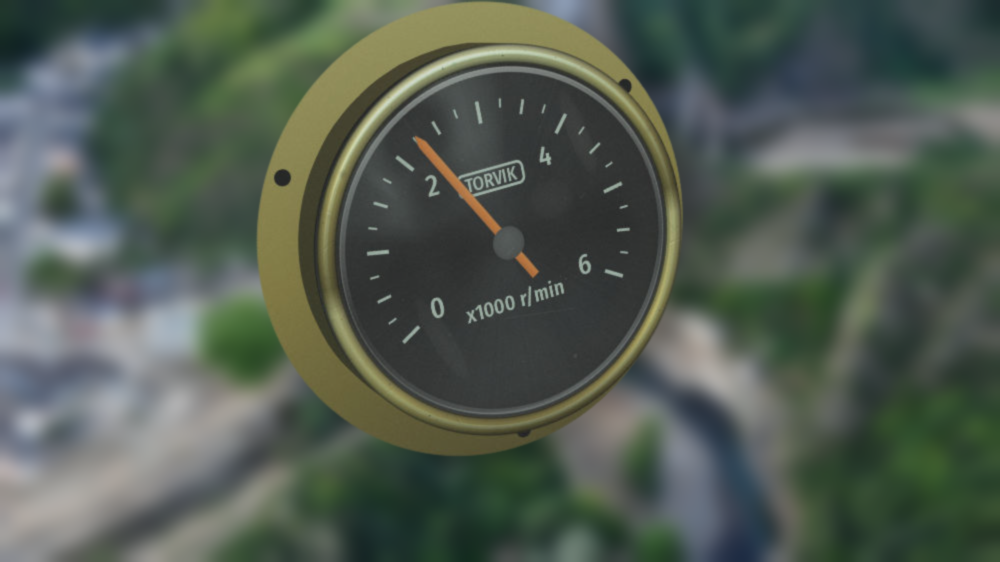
**2250** rpm
